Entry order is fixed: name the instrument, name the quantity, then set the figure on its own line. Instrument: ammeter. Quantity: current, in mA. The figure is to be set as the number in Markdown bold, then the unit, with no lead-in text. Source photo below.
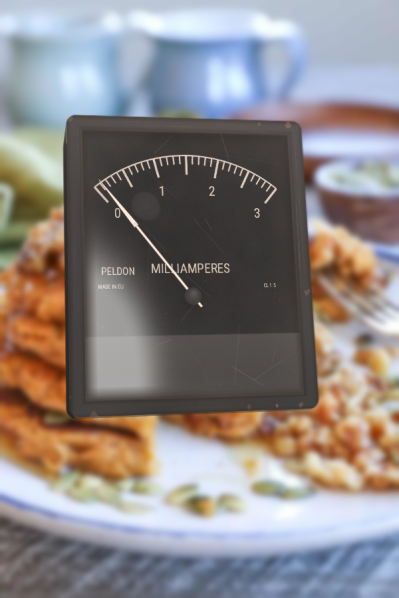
**0.1** mA
